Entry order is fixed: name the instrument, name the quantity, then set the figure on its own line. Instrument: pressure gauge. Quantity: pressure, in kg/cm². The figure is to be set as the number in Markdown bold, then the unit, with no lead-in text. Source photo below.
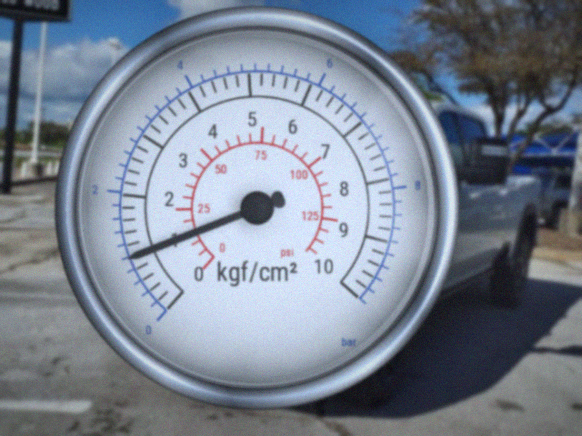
**1** kg/cm²
